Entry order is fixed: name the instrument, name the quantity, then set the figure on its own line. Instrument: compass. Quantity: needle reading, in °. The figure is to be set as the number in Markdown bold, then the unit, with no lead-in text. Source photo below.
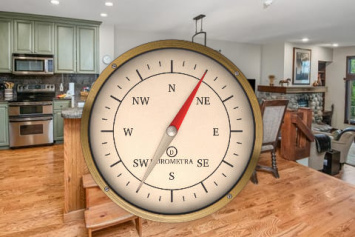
**30** °
